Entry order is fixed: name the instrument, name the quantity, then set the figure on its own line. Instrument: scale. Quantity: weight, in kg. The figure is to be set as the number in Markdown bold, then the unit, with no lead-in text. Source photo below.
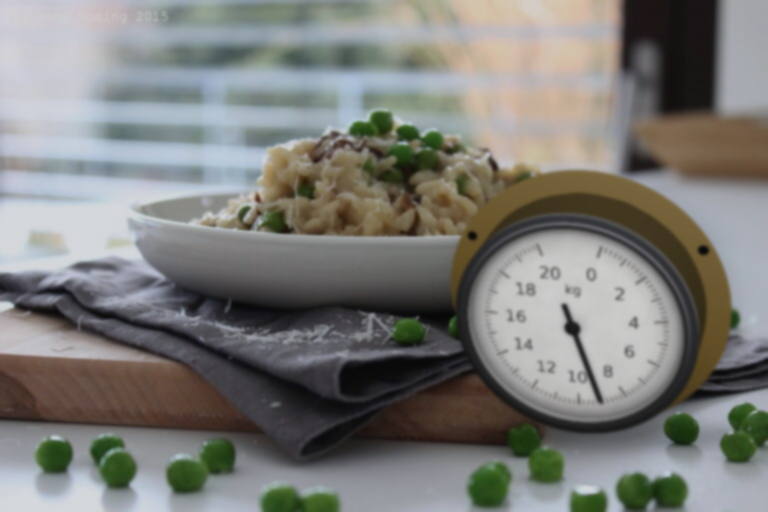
**9** kg
